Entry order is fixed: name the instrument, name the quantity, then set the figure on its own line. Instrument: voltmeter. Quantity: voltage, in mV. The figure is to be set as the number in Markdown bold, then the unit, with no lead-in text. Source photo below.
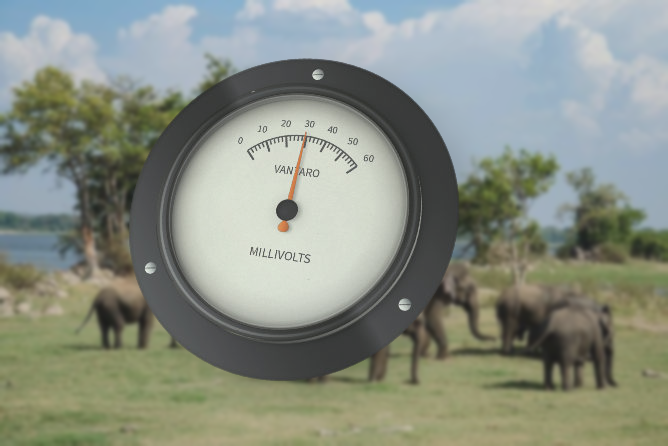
**30** mV
